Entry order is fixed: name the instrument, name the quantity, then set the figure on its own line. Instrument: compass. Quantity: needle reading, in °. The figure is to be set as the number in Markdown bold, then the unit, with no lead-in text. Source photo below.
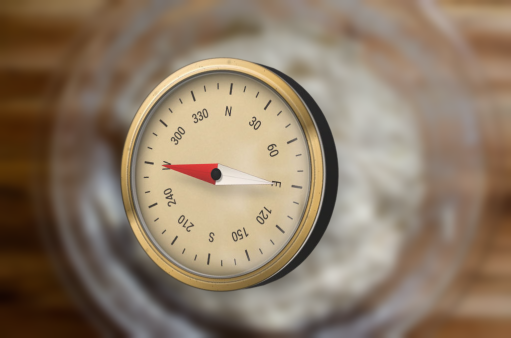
**270** °
